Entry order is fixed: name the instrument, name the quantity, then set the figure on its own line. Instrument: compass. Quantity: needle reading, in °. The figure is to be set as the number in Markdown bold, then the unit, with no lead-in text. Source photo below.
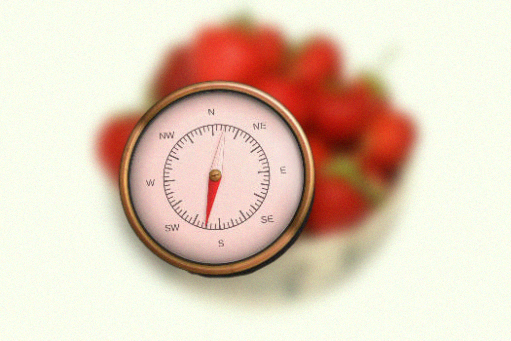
**195** °
